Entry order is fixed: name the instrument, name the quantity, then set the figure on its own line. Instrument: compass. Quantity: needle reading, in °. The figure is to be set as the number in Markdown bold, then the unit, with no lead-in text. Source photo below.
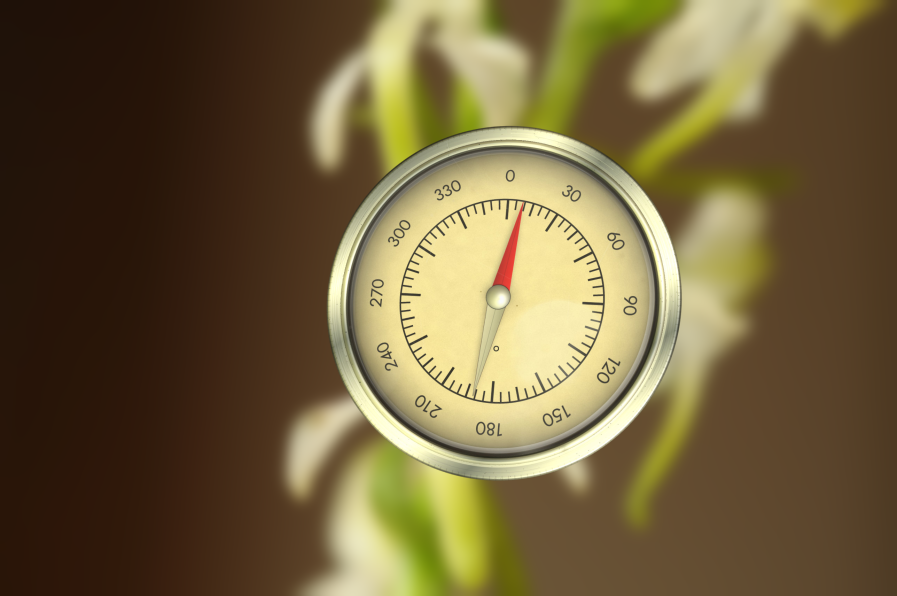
**10** °
